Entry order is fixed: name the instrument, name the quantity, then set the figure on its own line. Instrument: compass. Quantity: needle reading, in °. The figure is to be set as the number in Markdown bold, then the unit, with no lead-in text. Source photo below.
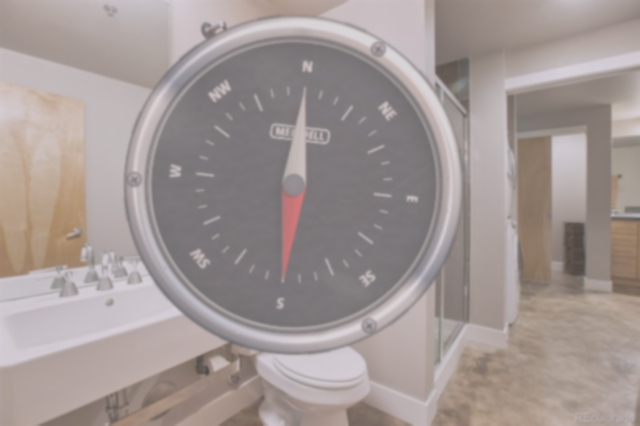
**180** °
